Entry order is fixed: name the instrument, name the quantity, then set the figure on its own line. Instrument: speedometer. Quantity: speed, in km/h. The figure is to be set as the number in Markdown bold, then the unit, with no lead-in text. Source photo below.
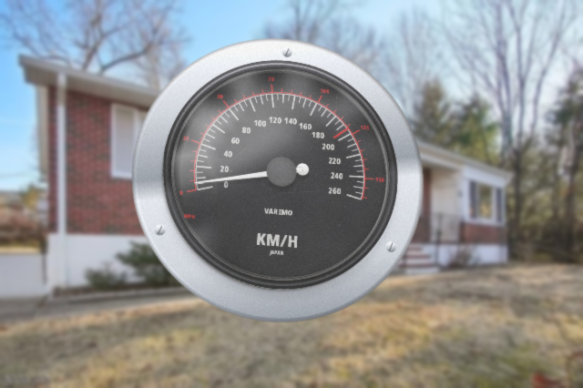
**5** km/h
